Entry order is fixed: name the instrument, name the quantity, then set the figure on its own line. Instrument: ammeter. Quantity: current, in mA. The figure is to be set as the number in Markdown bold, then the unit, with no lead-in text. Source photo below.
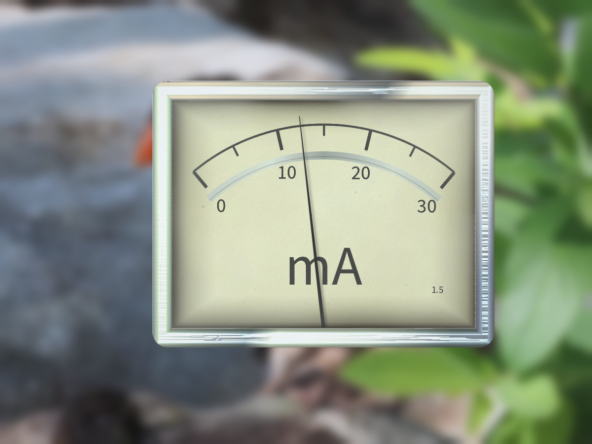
**12.5** mA
